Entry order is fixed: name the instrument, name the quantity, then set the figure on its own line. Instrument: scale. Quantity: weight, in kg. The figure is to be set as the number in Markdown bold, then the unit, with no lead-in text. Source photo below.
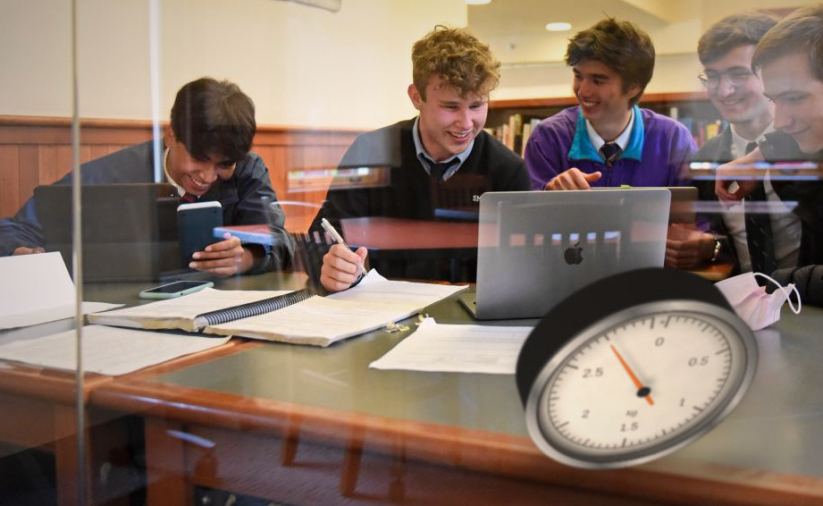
**2.75** kg
